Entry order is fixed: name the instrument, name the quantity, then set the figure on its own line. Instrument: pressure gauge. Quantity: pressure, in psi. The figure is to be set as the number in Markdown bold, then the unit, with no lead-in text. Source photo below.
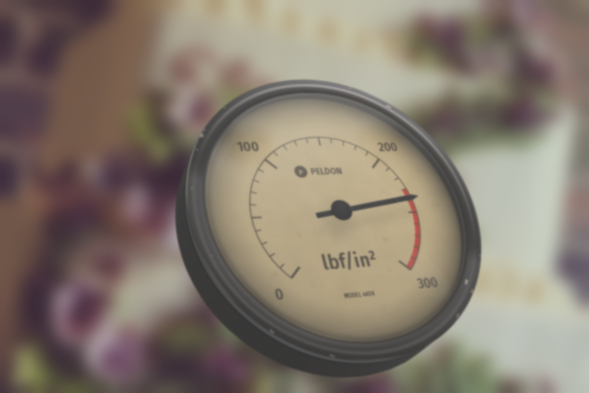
**240** psi
